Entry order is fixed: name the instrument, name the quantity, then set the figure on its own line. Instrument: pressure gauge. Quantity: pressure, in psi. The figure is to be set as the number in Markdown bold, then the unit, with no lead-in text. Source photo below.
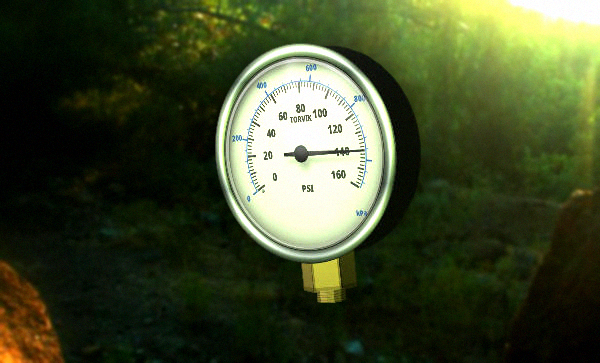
**140** psi
